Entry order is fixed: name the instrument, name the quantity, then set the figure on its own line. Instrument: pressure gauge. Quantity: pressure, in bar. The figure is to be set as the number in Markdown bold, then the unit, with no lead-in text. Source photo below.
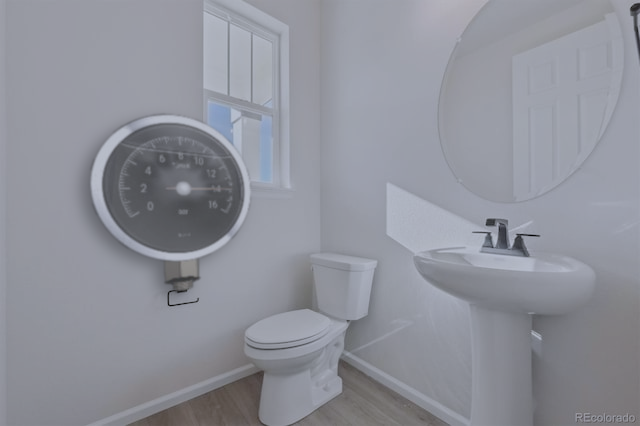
**14** bar
